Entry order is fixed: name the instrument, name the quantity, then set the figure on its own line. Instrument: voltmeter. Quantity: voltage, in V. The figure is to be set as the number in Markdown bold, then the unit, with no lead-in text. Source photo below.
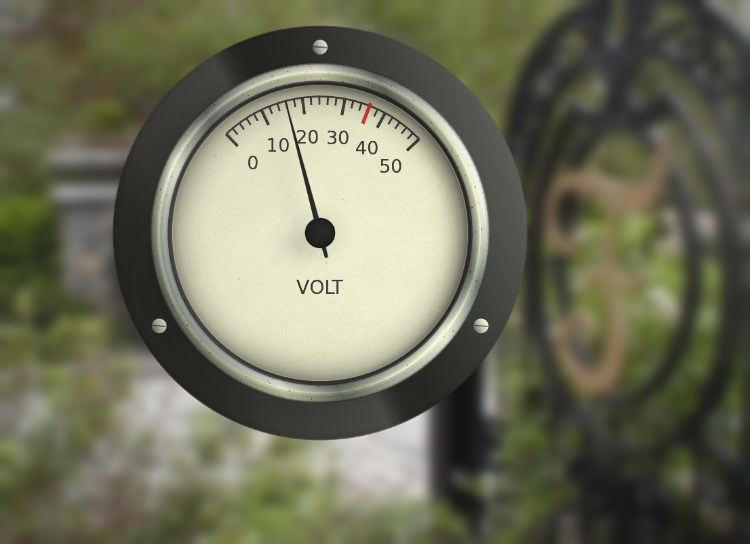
**16** V
